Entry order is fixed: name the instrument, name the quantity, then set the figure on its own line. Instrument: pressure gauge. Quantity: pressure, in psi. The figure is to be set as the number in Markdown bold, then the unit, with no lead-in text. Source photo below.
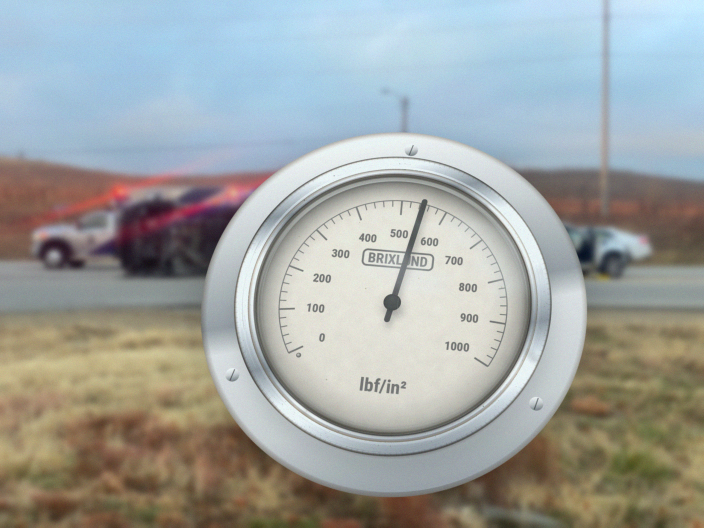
**550** psi
